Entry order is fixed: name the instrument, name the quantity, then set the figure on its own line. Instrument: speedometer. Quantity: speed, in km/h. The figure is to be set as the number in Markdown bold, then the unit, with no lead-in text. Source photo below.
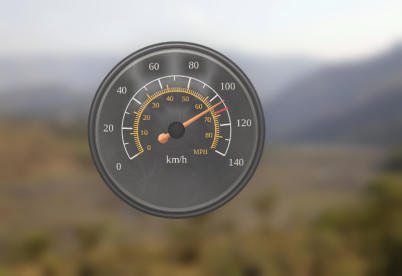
**105** km/h
